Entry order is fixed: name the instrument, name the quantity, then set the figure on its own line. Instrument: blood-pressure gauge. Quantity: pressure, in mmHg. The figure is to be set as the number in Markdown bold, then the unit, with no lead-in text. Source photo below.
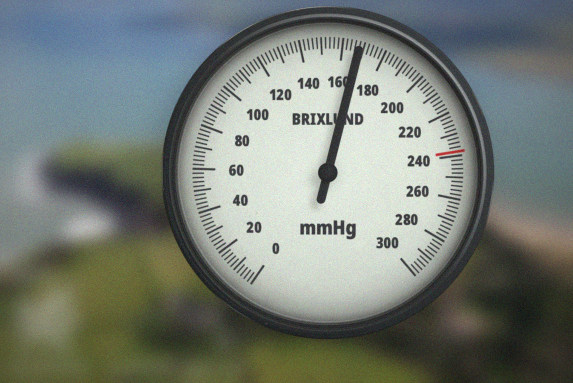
**168** mmHg
